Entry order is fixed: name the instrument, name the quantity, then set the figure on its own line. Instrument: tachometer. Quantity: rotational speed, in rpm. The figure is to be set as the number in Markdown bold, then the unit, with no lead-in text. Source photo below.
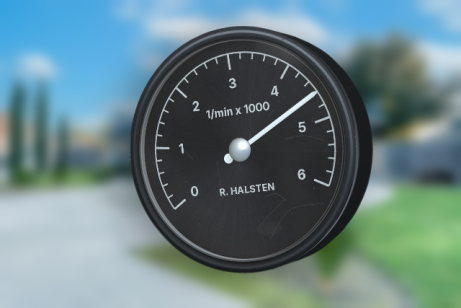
**4600** rpm
